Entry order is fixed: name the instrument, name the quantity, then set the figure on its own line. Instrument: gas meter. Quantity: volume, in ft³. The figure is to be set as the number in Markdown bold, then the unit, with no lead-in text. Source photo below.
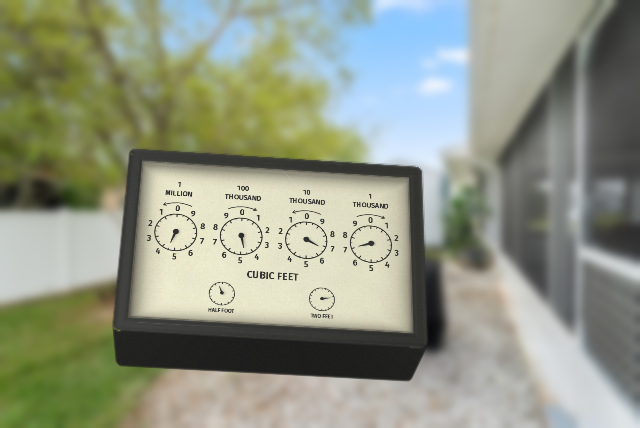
**446700** ft³
